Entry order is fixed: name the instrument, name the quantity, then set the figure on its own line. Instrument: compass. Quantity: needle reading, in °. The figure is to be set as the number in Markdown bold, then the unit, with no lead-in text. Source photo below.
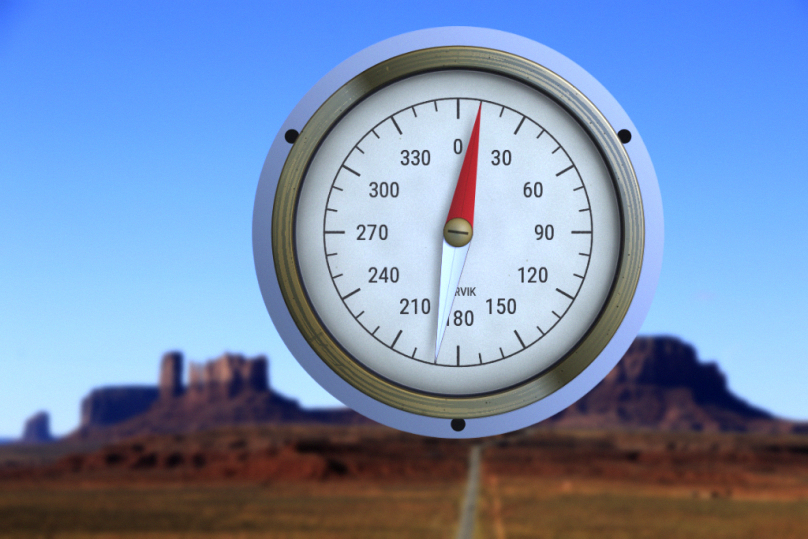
**10** °
